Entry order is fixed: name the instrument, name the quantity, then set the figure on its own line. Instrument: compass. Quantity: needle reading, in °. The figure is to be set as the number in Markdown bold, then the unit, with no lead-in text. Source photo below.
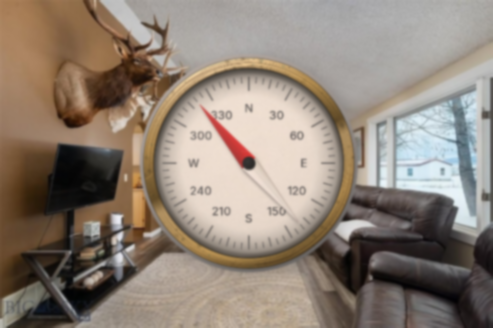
**320** °
